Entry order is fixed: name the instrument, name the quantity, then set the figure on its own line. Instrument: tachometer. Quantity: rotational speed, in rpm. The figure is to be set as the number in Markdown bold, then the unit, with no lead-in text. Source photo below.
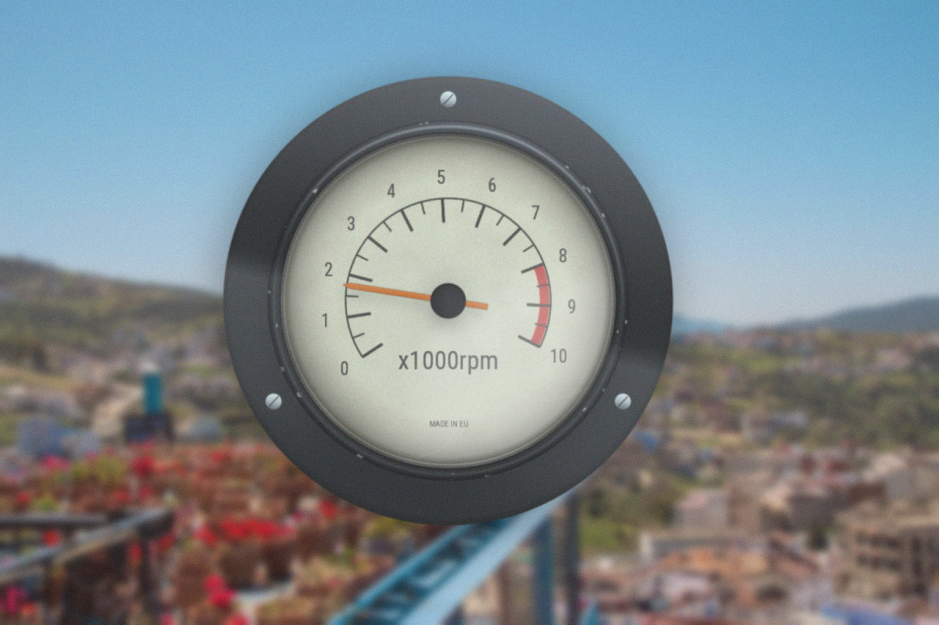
**1750** rpm
